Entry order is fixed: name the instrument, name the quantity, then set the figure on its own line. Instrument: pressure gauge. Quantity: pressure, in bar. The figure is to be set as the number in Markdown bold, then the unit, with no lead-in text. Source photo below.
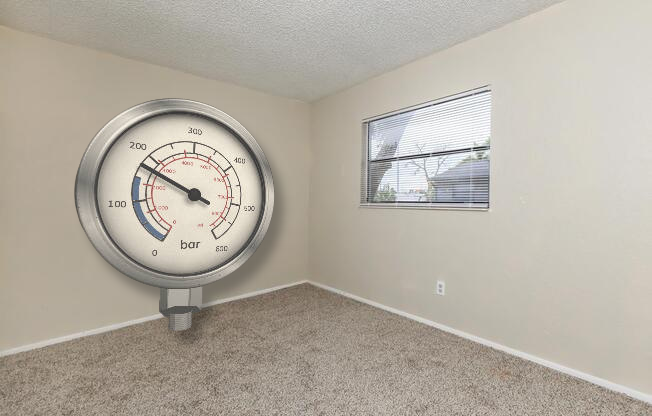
**175** bar
